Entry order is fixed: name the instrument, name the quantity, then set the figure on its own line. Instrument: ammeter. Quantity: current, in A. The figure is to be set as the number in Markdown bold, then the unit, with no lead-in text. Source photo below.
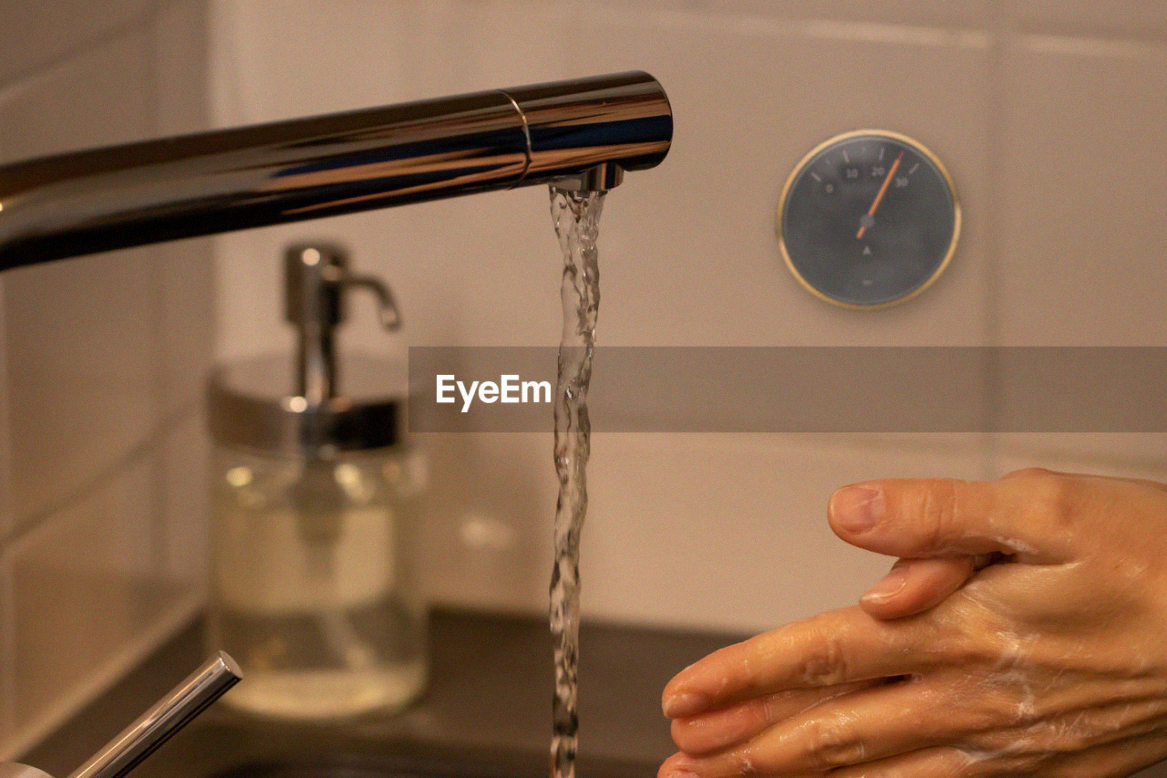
**25** A
